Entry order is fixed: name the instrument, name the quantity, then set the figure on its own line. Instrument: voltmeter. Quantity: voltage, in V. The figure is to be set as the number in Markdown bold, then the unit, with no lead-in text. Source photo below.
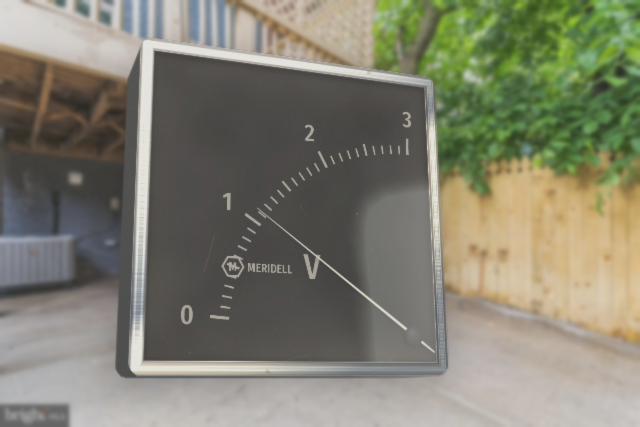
**1.1** V
